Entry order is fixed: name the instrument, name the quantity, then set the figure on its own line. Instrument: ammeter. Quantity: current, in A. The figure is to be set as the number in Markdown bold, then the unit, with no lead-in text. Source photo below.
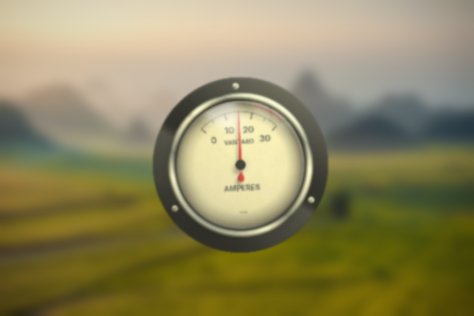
**15** A
